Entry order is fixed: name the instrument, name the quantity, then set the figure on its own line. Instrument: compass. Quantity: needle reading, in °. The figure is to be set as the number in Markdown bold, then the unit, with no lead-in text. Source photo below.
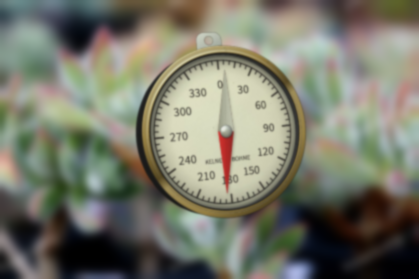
**185** °
